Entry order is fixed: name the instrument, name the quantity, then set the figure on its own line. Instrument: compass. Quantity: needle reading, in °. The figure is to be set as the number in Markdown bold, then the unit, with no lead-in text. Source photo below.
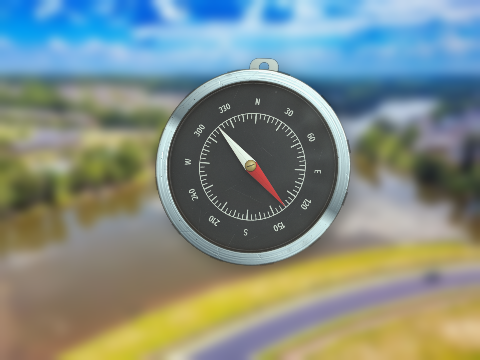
**135** °
